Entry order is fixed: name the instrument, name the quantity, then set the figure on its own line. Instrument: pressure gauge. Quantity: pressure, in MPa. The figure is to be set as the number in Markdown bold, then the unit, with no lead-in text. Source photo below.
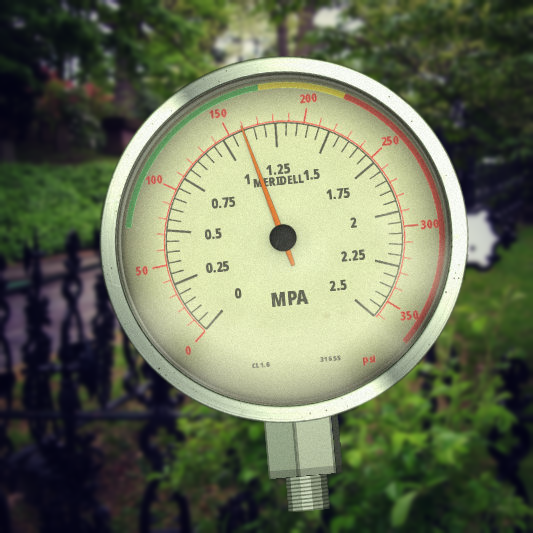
**1.1** MPa
